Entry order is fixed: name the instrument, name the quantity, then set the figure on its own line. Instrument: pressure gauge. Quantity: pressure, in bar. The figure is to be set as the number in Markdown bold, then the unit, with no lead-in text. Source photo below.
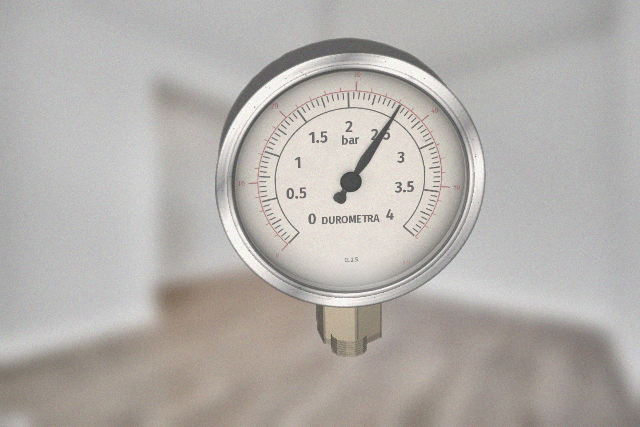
**2.5** bar
